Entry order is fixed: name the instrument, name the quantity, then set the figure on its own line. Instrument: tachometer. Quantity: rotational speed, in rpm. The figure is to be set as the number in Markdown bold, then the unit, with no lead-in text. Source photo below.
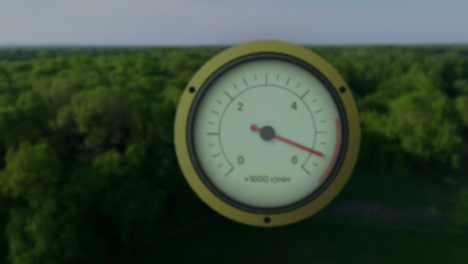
**5500** rpm
